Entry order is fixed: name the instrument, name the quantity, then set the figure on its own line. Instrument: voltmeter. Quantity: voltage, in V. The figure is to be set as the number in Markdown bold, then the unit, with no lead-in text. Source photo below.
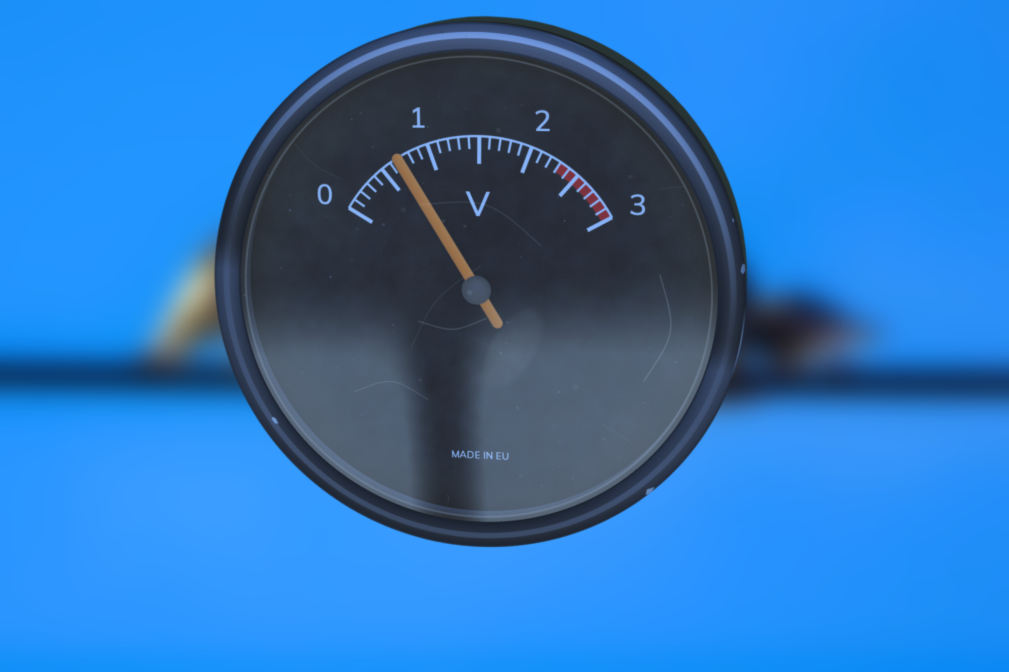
**0.7** V
